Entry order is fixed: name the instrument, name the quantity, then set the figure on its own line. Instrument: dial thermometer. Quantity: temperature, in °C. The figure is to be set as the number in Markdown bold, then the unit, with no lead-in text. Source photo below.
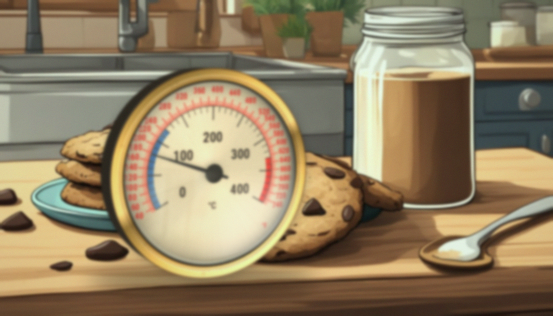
**80** °C
